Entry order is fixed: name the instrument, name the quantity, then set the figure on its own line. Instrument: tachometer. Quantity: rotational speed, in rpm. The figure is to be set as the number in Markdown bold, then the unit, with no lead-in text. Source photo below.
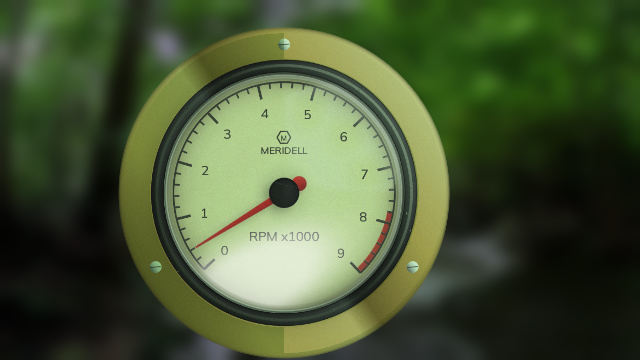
**400** rpm
